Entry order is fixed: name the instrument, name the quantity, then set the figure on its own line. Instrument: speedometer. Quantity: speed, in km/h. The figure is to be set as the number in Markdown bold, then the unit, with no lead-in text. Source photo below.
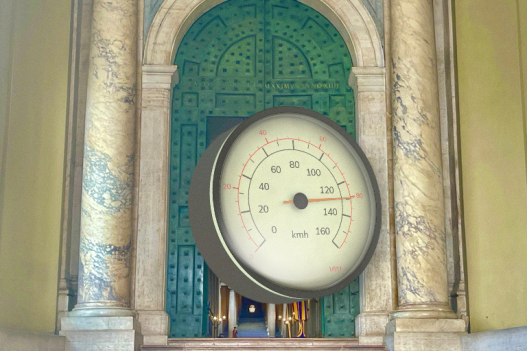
**130** km/h
